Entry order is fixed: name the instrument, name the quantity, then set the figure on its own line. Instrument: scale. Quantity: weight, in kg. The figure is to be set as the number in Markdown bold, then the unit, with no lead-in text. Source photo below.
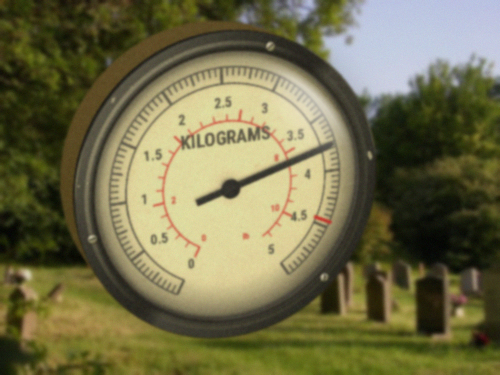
**3.75** kg
